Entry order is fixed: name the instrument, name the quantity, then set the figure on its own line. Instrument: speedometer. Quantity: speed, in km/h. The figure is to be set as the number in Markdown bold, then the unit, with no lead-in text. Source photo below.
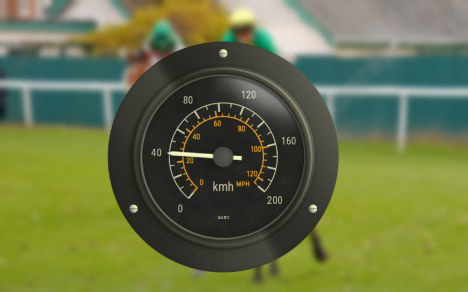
**40** km/h
